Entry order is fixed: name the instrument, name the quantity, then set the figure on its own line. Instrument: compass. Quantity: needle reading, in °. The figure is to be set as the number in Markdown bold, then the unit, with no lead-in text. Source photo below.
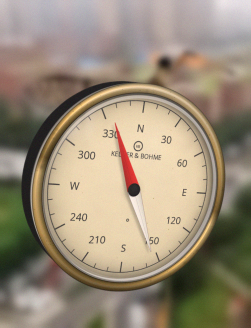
**335** °
